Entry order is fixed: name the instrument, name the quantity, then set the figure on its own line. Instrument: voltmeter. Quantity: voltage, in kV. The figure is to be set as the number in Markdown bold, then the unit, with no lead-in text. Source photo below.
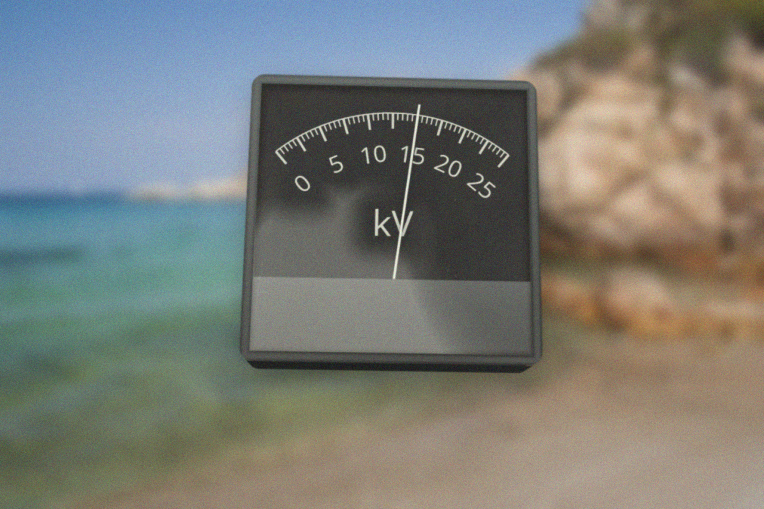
**15** kV
